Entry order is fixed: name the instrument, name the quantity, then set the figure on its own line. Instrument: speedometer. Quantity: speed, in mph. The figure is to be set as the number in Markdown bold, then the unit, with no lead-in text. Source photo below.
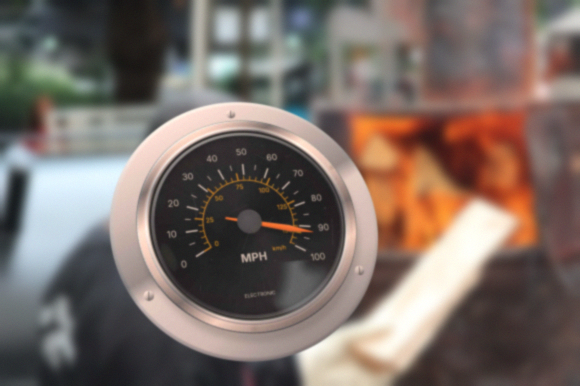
**92.5** mph
